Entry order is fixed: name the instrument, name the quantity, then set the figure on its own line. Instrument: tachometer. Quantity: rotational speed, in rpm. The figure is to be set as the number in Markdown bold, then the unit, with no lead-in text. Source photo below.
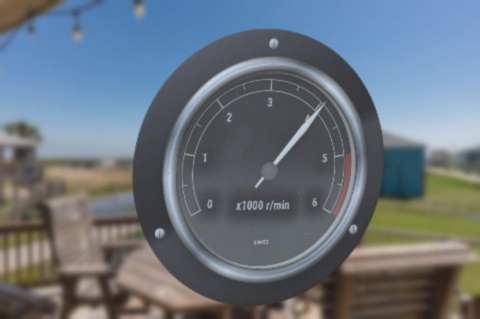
**4000** rpm
